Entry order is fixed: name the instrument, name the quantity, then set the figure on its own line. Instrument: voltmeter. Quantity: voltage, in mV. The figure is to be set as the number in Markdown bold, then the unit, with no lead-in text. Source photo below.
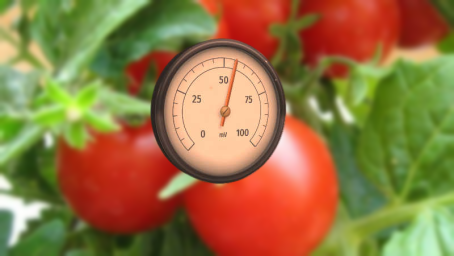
**55** mV
